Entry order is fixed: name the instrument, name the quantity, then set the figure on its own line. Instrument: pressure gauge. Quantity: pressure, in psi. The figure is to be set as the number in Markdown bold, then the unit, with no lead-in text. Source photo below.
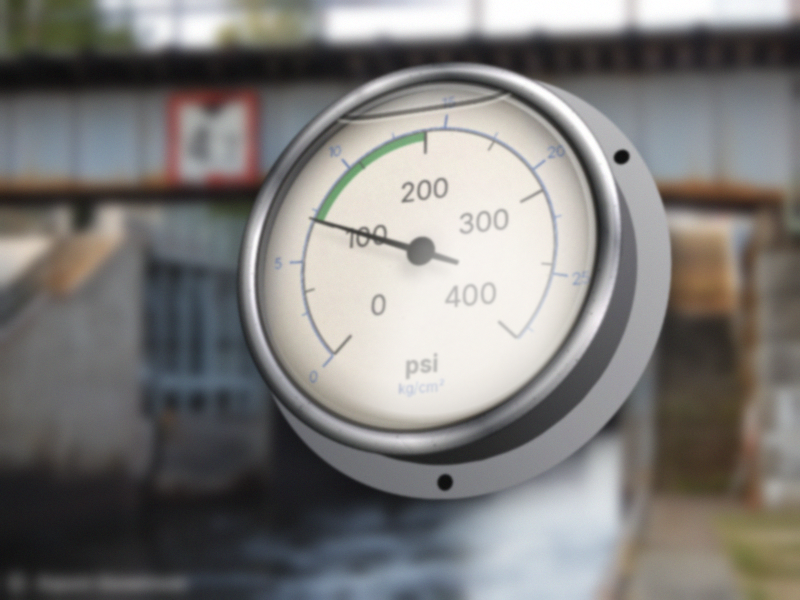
**100** psi
